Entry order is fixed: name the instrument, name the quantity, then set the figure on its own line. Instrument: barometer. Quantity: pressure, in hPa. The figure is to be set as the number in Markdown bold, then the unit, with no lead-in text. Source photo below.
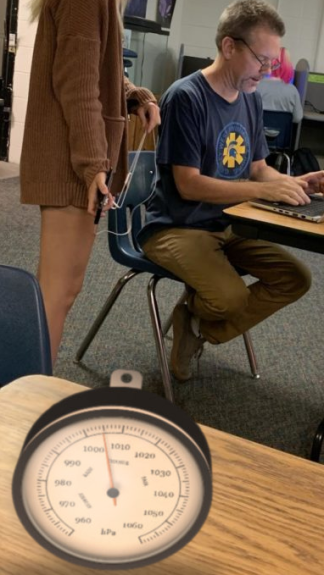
**1005** hPa
